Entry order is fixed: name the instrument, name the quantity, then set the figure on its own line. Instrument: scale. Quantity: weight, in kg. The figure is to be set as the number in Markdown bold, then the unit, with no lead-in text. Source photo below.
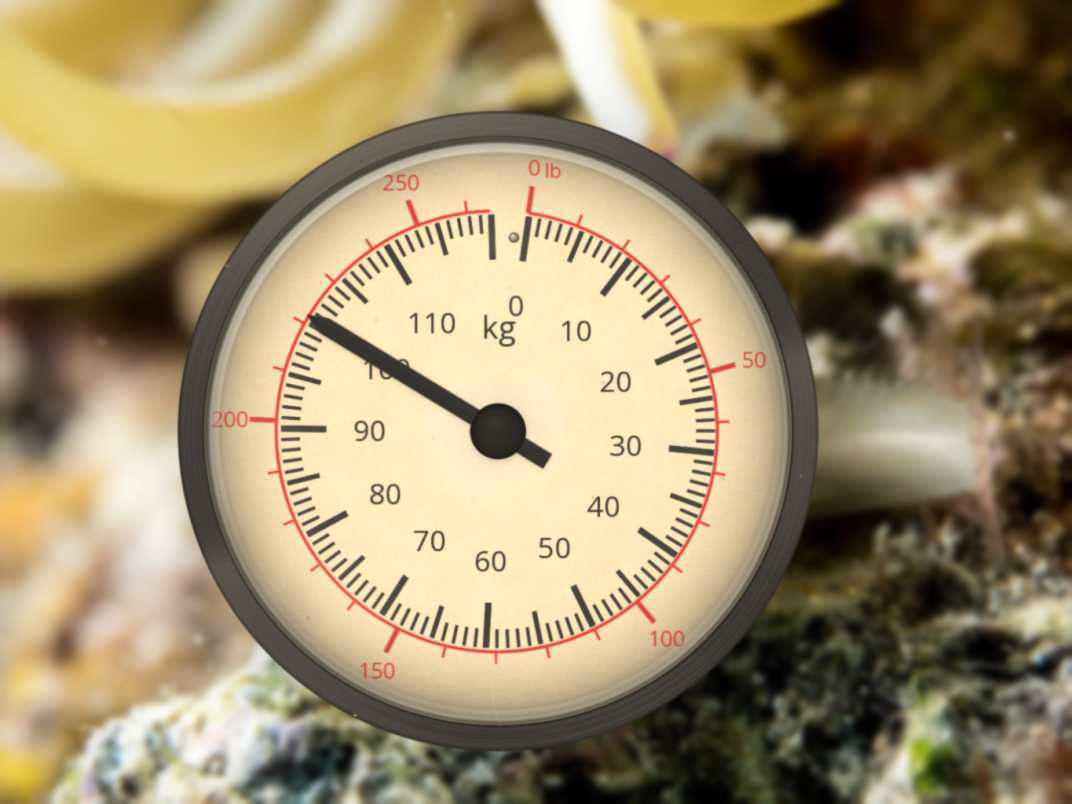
**100.5** kg
